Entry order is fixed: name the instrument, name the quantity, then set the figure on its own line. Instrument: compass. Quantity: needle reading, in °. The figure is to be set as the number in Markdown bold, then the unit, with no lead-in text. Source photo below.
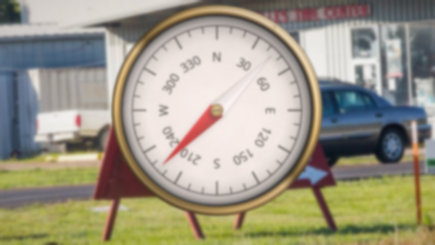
**225** °
